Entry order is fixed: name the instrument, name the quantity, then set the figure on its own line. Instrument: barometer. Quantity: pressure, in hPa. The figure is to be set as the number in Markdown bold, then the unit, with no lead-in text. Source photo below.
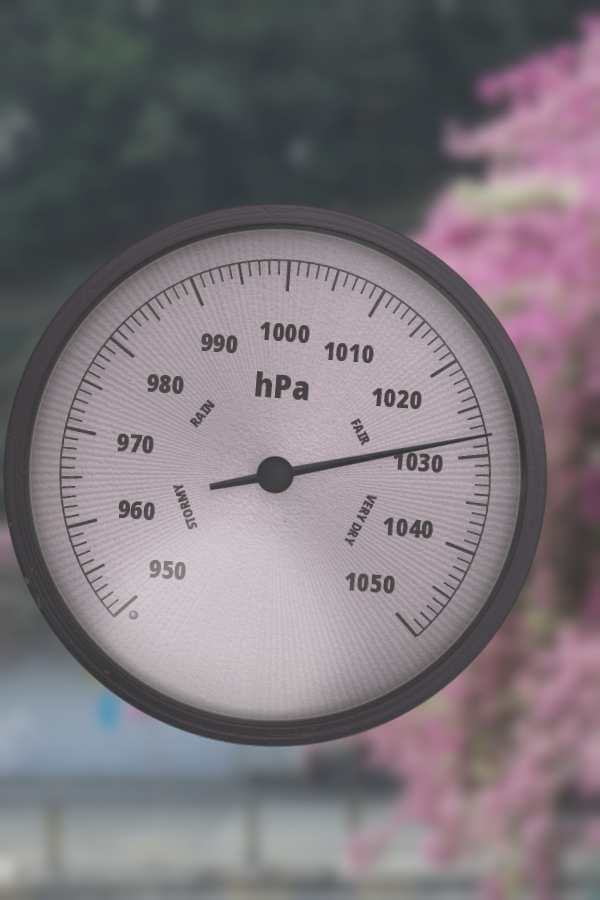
**1028** hPa
